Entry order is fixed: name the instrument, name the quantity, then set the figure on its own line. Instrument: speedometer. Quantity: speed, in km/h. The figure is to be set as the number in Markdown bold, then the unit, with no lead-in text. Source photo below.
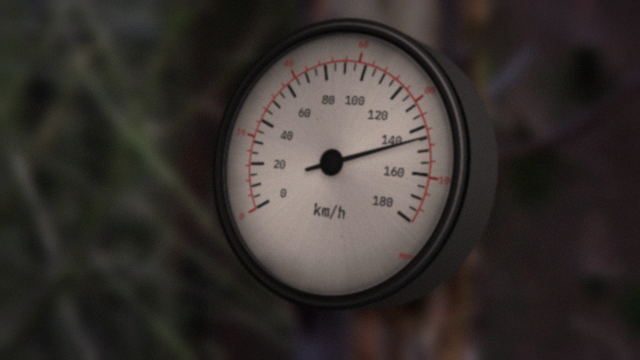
**145** km/h
